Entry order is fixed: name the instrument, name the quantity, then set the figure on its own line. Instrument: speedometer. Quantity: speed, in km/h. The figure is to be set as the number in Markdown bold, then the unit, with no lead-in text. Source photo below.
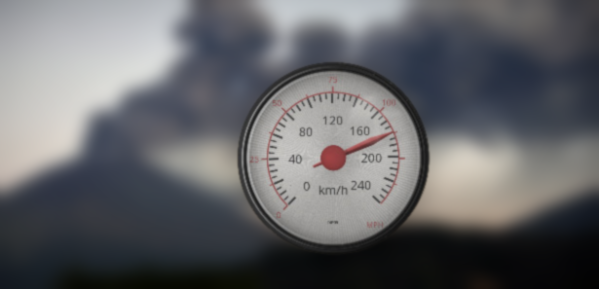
**180** km/h
